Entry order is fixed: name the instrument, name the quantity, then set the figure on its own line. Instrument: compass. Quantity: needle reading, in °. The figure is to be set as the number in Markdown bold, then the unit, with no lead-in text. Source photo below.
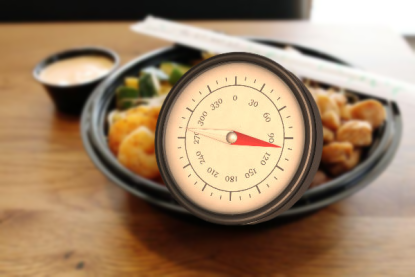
**100** °
